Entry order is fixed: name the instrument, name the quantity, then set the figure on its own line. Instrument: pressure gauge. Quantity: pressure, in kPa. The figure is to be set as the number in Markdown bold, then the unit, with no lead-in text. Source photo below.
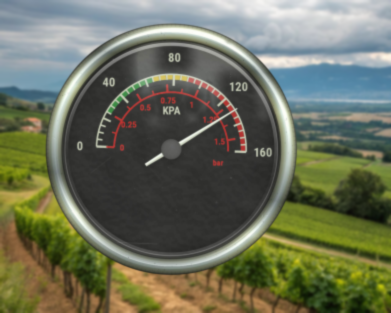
**130** kPa
